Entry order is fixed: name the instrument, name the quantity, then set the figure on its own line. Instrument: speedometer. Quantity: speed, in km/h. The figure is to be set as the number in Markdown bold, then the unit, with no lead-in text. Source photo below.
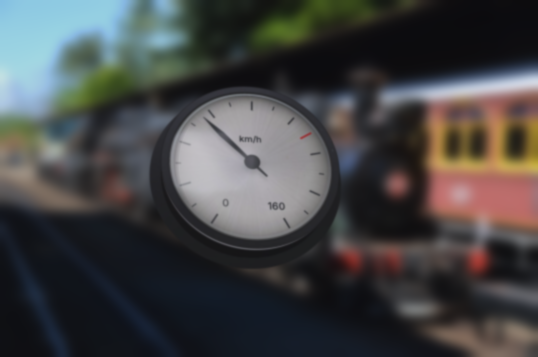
**55** km/h
